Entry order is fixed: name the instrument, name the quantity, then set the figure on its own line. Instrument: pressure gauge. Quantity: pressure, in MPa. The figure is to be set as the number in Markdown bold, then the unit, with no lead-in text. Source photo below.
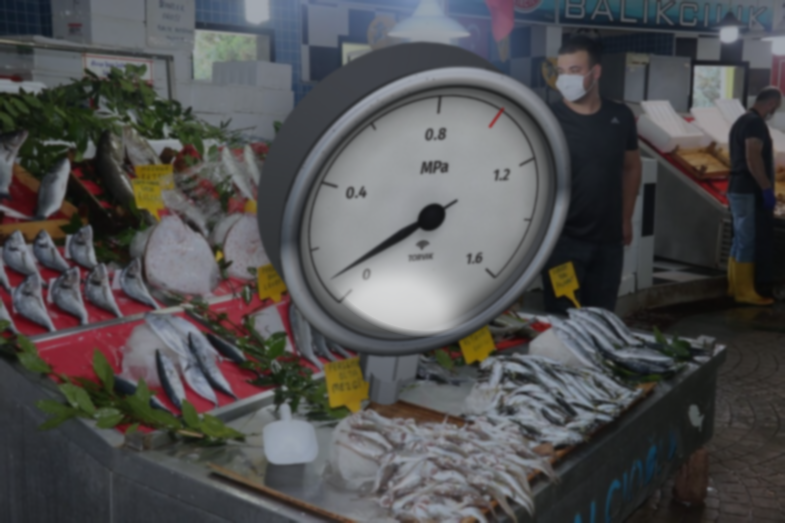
**0.1** MPa
